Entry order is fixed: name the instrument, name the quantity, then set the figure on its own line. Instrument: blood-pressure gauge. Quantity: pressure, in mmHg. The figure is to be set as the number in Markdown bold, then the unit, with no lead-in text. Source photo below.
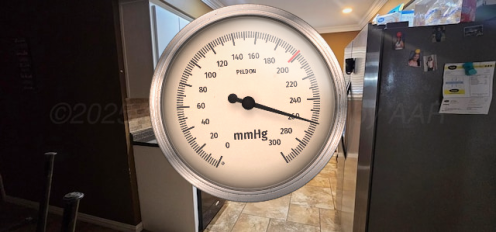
**260** mmHg
